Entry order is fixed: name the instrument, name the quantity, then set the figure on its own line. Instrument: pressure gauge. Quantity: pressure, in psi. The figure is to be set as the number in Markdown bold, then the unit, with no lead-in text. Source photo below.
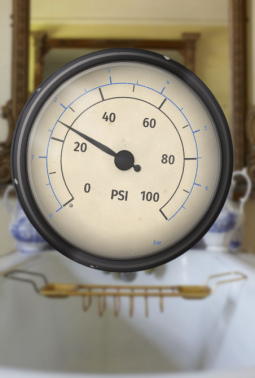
**25** psi
